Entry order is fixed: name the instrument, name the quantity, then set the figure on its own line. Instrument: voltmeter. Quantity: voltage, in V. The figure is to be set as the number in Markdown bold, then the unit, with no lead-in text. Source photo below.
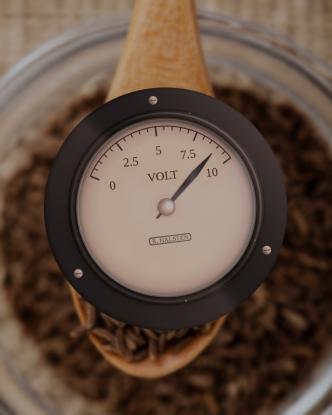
**9** V
